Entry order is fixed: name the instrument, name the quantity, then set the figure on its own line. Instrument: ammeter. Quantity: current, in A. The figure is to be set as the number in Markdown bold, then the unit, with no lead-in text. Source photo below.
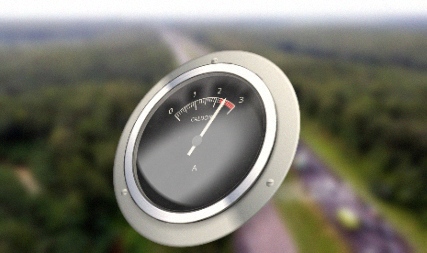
**2.5** A
